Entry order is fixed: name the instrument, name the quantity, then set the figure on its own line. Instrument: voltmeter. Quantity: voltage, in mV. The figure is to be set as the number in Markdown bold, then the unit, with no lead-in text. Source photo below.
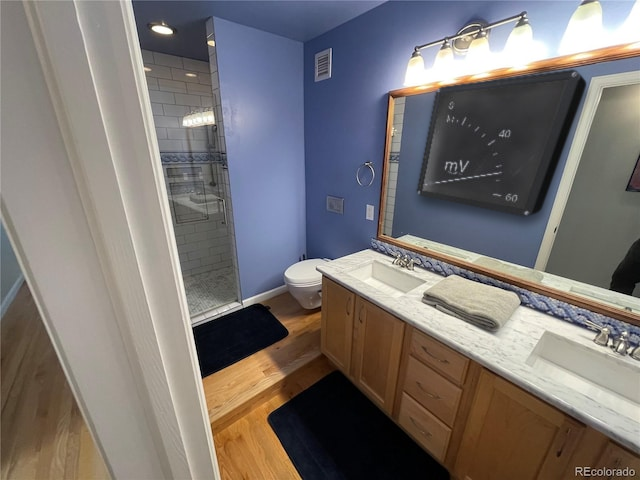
**52.5** mV
